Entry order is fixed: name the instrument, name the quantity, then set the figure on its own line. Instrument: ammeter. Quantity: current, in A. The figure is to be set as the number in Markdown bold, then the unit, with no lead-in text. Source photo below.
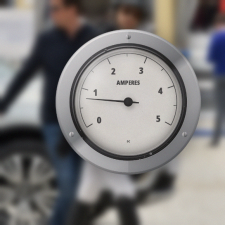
**0.75** A
